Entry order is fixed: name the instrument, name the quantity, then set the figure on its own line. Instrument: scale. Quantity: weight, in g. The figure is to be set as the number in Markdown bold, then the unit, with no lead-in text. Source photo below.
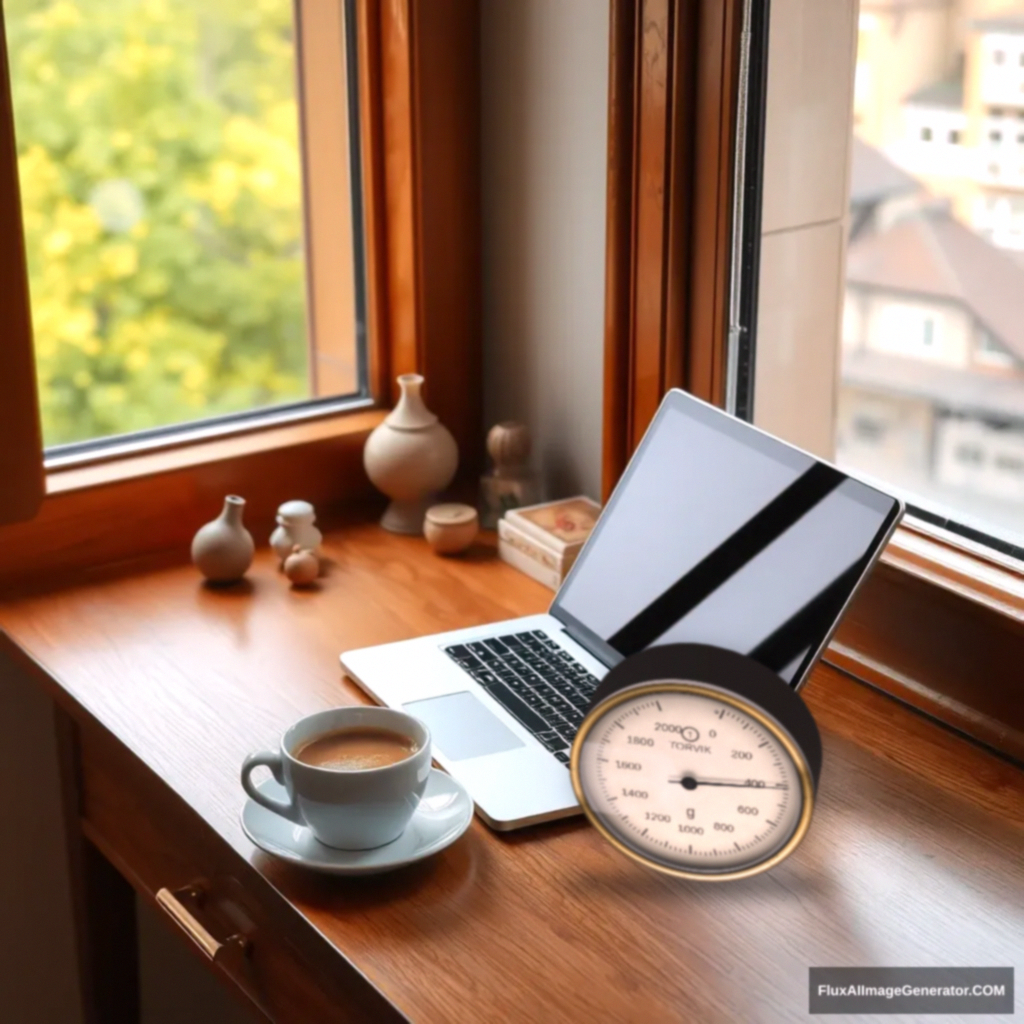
**400** g
